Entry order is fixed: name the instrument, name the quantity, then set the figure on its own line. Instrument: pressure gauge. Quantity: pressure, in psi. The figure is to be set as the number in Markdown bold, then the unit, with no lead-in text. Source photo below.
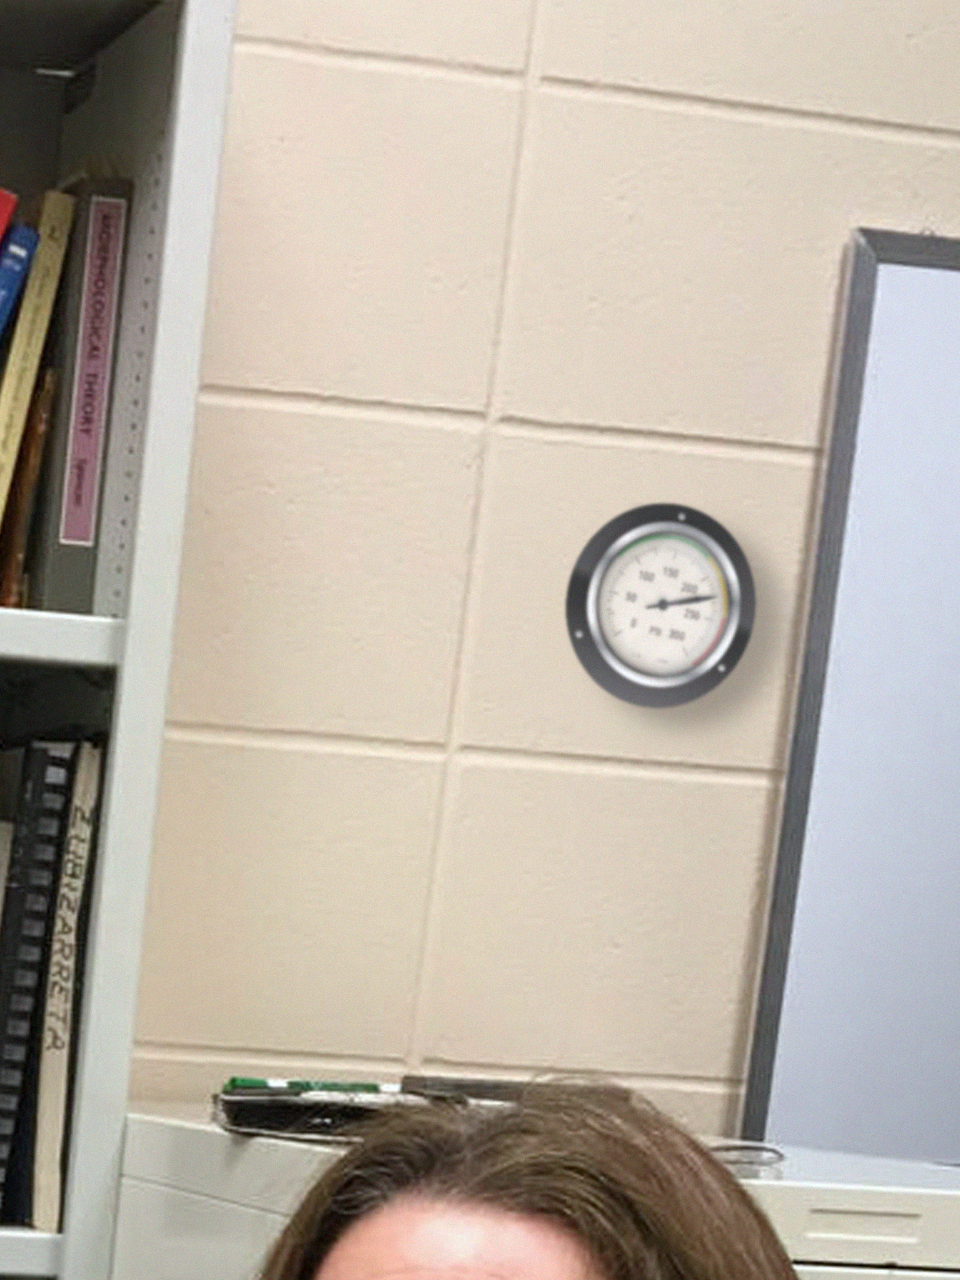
**225** psi
